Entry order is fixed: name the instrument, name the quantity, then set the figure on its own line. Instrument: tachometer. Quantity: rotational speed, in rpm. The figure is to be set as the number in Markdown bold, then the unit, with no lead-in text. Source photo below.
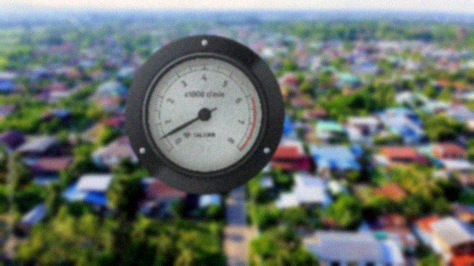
**500** rpm
